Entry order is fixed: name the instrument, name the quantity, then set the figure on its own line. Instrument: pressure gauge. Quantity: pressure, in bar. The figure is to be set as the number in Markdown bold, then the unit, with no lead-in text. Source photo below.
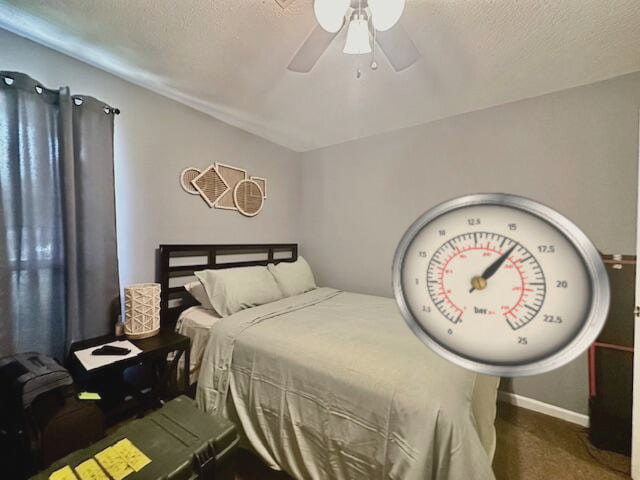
**16** bar
